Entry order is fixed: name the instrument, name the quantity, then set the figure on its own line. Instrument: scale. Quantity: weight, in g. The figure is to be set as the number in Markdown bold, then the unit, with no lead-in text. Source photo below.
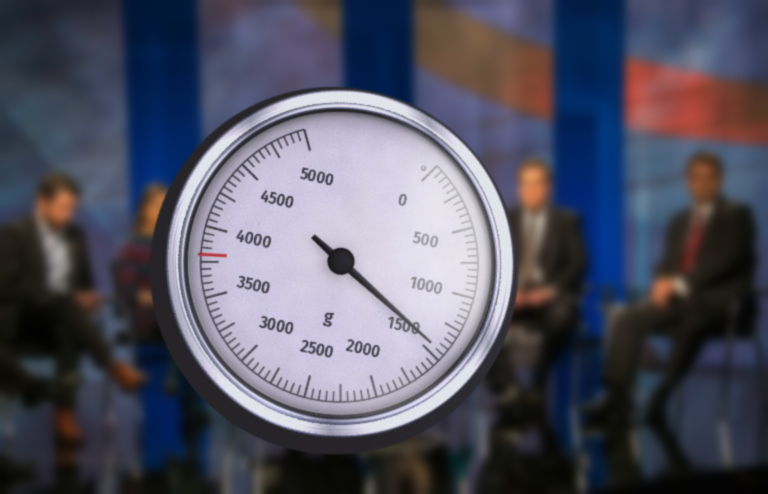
**1450** g
